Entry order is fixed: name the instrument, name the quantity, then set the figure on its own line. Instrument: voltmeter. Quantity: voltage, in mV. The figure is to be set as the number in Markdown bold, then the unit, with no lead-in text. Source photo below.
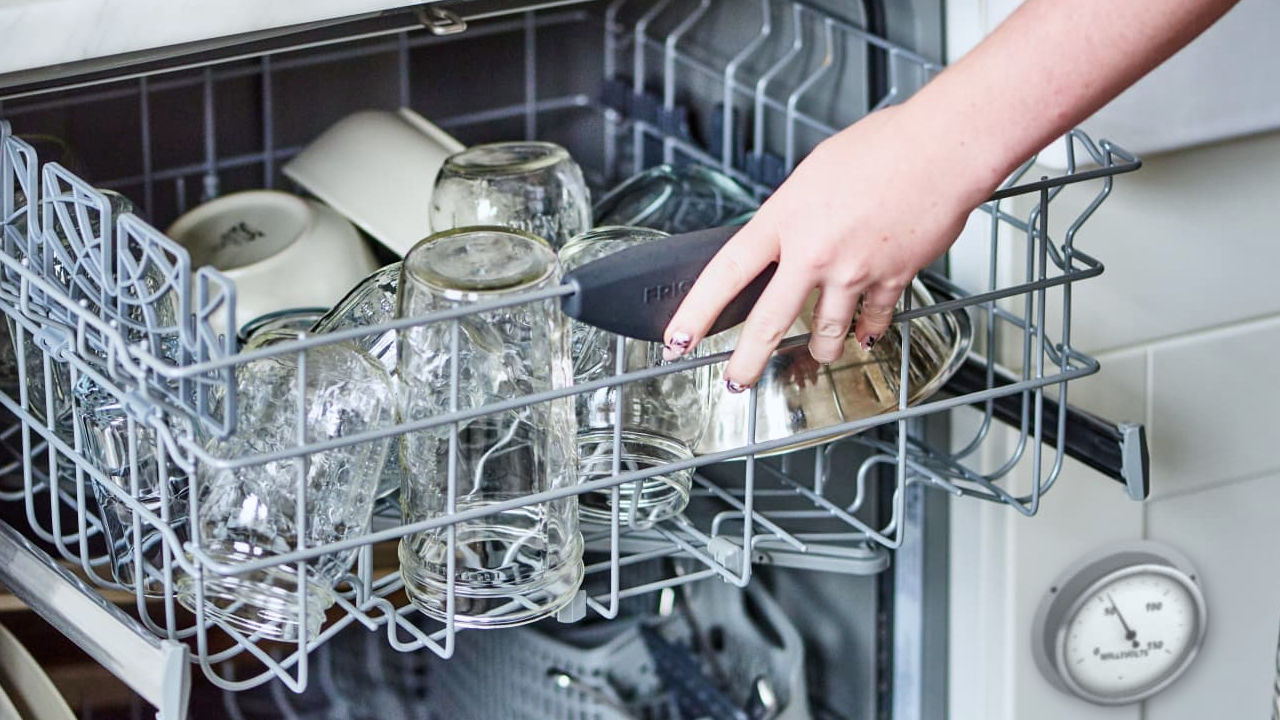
**55** mV
